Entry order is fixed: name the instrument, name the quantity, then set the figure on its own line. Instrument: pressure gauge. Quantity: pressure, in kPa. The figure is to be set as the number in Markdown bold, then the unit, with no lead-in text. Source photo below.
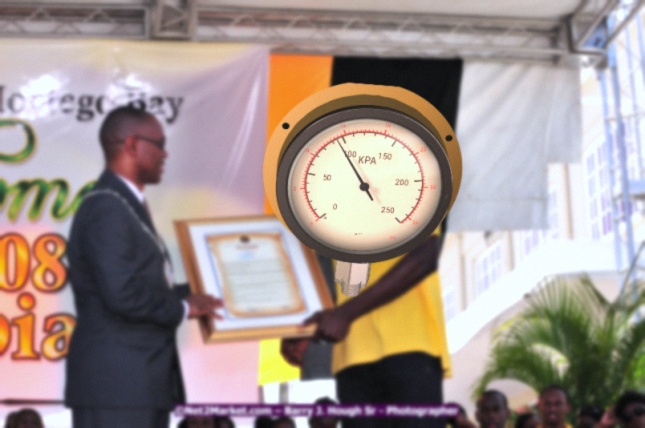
**95** kPa
